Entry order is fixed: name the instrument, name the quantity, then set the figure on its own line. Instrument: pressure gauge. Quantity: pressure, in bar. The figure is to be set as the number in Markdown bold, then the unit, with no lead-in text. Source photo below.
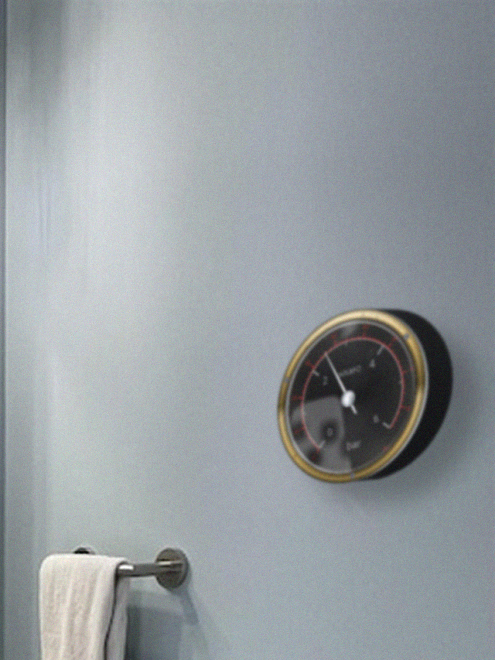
**2.5** bar
